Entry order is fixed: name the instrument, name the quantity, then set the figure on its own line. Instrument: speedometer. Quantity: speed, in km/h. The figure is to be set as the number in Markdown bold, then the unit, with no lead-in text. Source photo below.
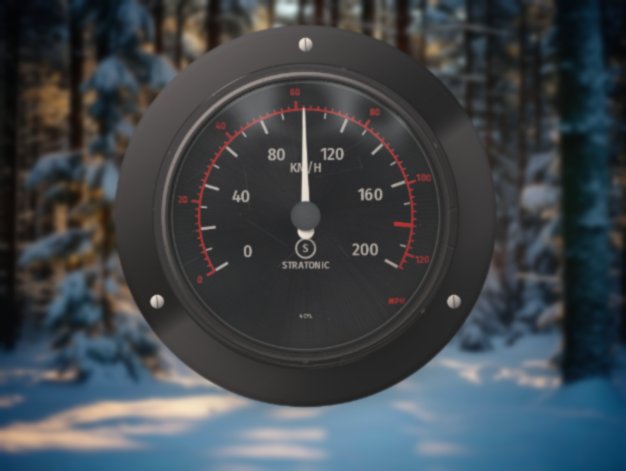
**100** km/h
